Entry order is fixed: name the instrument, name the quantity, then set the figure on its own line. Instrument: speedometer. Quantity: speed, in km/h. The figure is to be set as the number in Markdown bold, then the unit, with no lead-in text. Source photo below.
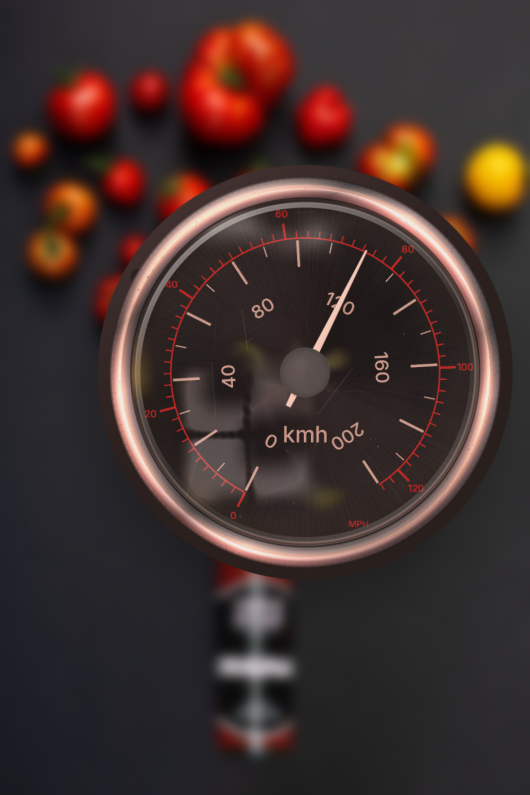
**120** km/h
